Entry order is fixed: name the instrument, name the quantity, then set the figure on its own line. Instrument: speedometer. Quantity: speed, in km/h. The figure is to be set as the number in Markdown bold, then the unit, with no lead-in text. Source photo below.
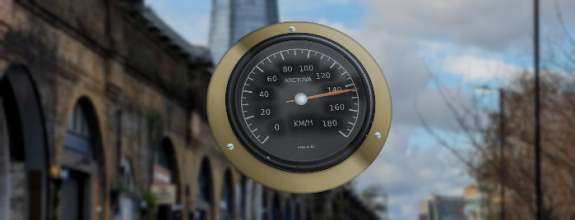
**145** km/h
